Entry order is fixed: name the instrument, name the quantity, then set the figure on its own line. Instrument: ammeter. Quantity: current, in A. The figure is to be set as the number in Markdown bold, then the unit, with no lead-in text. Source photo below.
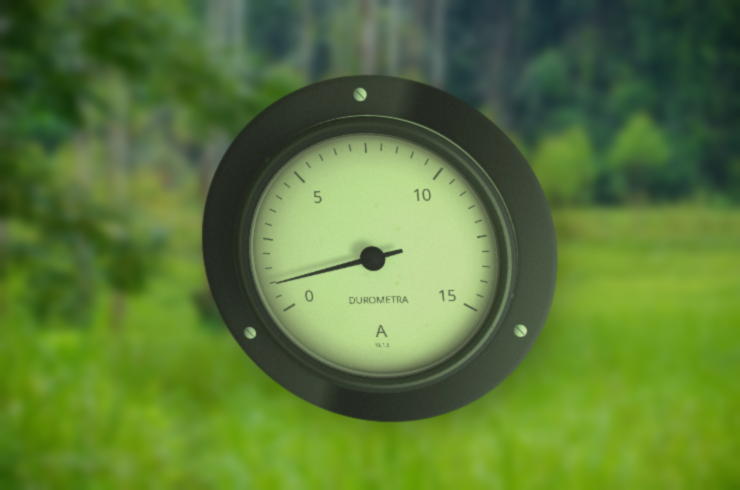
**1** A
